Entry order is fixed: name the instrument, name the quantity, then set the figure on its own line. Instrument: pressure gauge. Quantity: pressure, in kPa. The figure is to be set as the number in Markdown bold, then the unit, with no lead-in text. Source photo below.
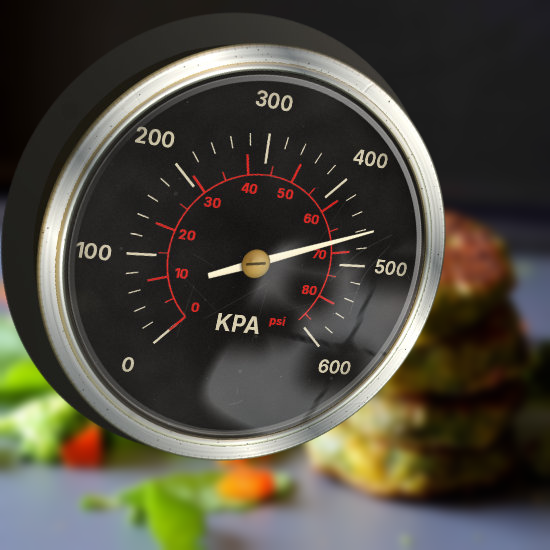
**460** kPa
